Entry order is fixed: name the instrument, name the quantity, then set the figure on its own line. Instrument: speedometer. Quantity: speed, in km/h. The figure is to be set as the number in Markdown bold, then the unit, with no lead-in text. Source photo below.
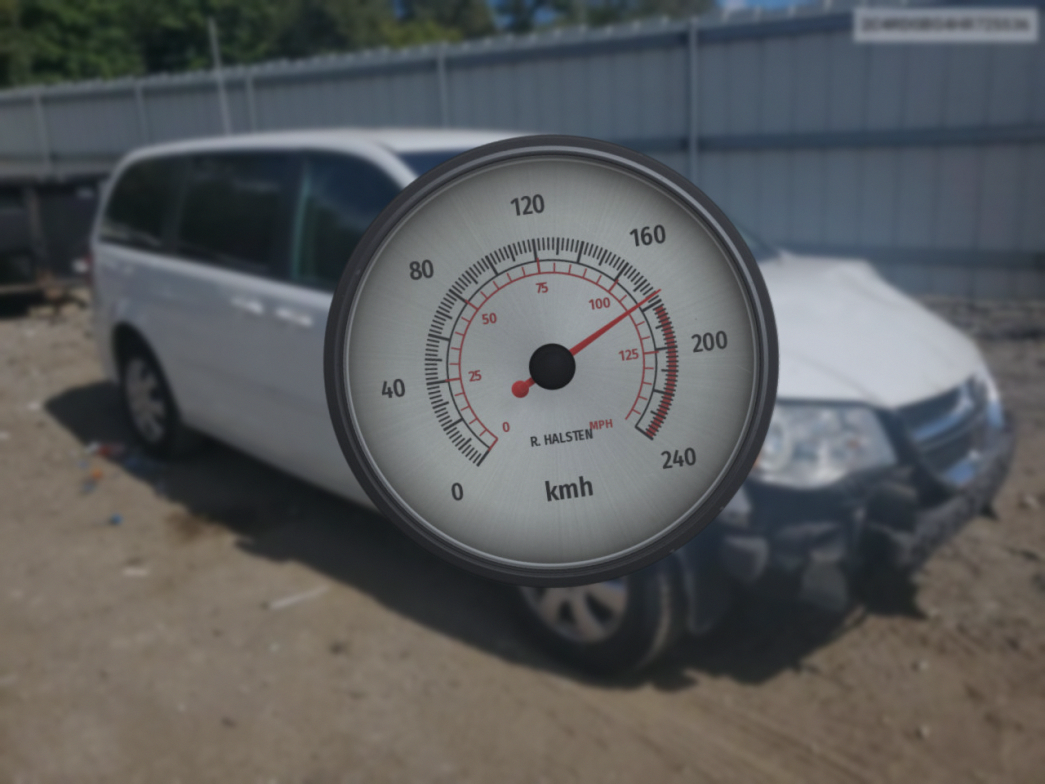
**176** km/h
